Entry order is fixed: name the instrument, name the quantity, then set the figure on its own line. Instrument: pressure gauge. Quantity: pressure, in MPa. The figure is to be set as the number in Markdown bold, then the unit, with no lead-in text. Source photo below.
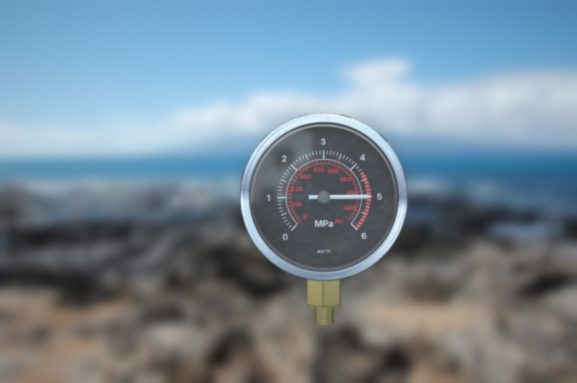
**5** MPa
